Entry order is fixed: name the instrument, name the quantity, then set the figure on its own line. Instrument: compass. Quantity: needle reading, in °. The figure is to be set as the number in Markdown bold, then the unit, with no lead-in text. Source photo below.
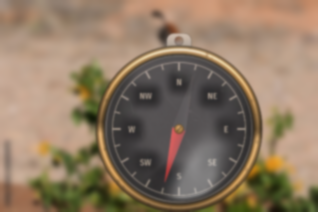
**195** °
